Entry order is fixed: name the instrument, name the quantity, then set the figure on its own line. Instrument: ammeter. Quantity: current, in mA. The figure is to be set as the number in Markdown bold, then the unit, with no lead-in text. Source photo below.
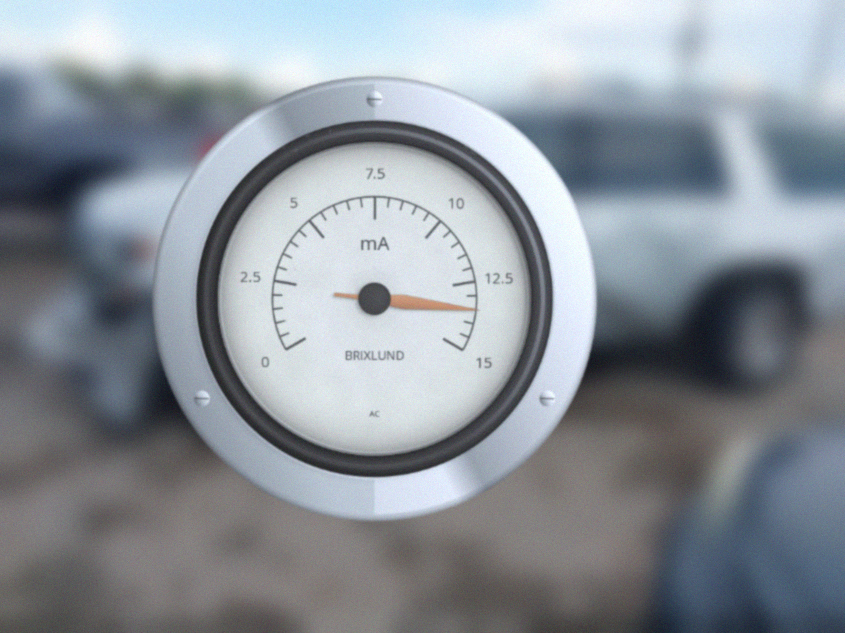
**13.5** mA
